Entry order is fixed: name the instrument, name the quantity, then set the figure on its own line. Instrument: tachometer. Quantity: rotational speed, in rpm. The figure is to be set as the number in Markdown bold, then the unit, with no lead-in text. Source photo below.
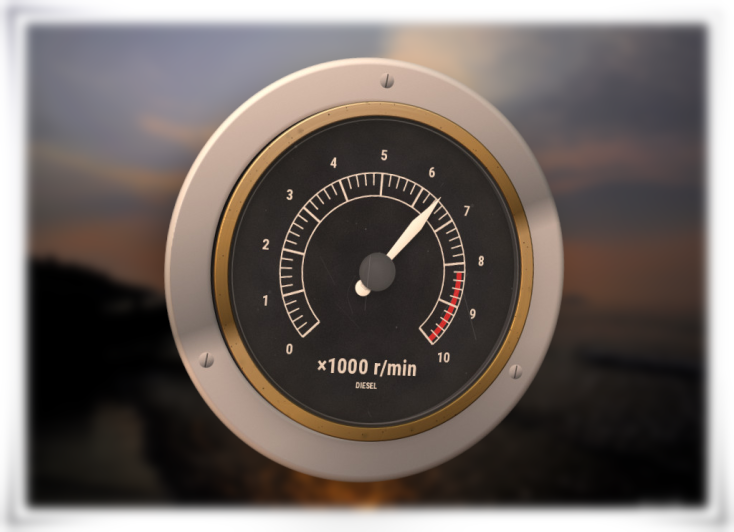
**6400** rpm
